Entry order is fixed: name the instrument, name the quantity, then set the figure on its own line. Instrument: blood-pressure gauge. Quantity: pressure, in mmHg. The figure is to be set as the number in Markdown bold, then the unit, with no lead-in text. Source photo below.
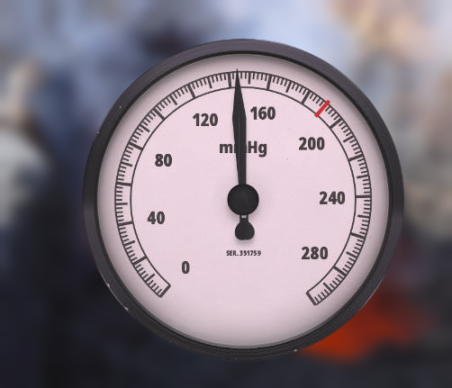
**144** mmHg
